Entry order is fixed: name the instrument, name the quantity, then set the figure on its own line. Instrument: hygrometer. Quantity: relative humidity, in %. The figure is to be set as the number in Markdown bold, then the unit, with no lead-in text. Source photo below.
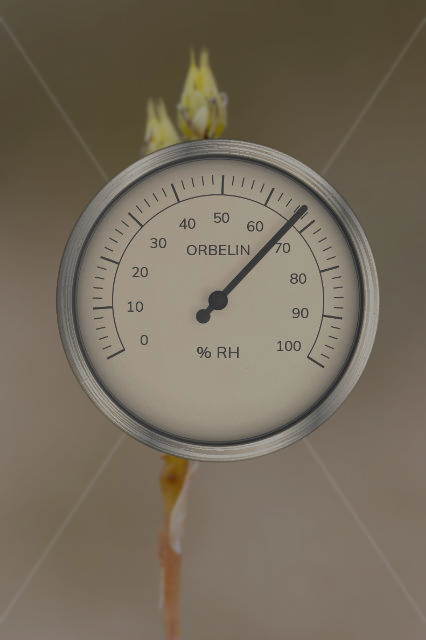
**67** %
